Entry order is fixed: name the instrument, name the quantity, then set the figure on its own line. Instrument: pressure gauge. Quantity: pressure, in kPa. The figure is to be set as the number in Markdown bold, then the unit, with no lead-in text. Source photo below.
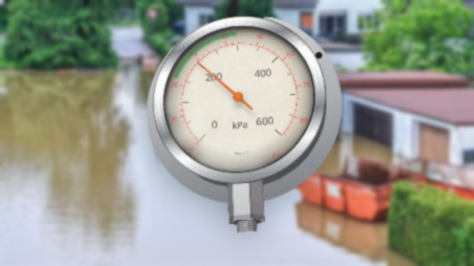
**200** kPa
